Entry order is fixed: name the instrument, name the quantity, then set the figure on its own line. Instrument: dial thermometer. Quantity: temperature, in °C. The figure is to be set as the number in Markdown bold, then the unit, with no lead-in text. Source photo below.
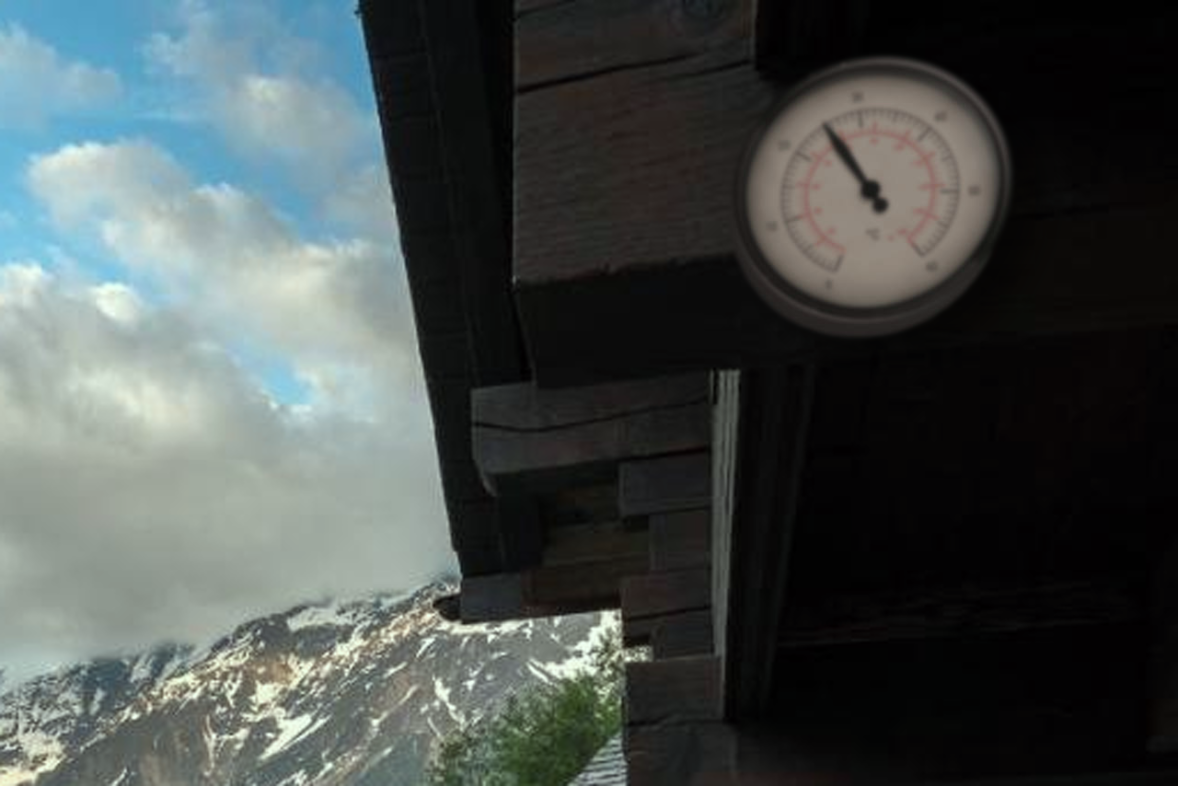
**25** °C
